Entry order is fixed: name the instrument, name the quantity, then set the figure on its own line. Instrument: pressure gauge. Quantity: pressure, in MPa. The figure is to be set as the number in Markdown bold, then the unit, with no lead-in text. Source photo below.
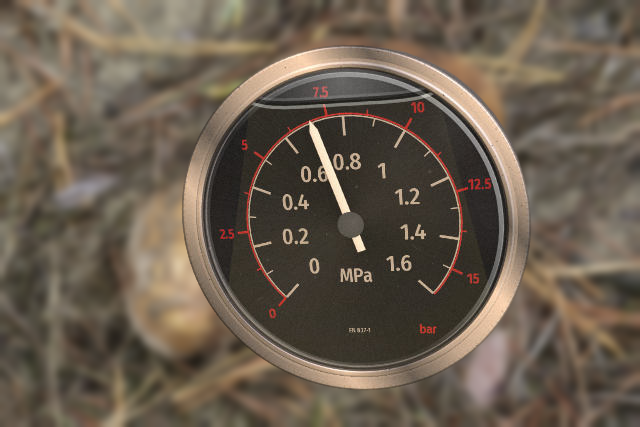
**0.7** MPa
